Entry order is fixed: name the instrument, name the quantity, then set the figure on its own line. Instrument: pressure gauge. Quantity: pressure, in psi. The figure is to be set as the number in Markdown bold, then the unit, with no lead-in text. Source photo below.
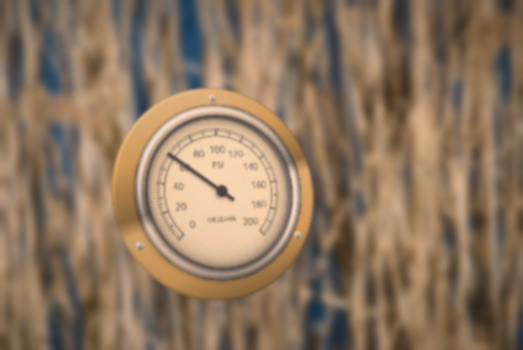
**60** psi
